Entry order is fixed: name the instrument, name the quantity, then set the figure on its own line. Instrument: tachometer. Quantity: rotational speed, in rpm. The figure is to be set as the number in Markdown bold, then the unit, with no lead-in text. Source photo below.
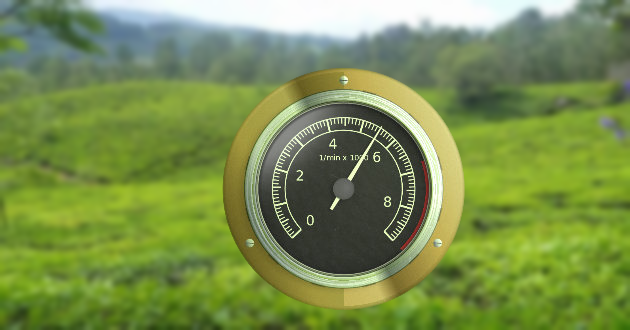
**5500** rpm
